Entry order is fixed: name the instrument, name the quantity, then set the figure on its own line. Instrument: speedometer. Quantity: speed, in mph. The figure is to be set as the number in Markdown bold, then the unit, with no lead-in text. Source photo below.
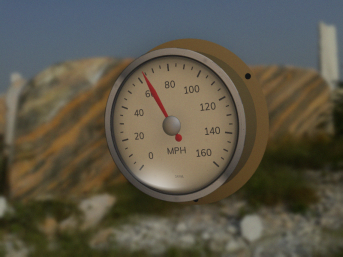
**65** mph
